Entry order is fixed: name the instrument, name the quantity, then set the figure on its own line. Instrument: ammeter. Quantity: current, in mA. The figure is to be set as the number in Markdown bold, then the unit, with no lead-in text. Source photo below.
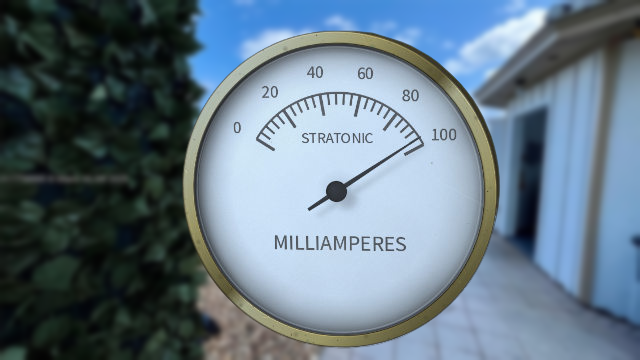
**96** mA
